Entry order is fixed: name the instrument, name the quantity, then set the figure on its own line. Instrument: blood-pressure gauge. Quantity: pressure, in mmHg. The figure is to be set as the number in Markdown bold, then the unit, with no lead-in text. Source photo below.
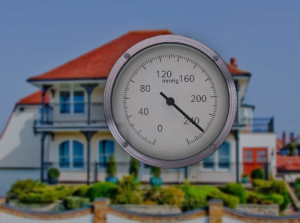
**240** mmHg
